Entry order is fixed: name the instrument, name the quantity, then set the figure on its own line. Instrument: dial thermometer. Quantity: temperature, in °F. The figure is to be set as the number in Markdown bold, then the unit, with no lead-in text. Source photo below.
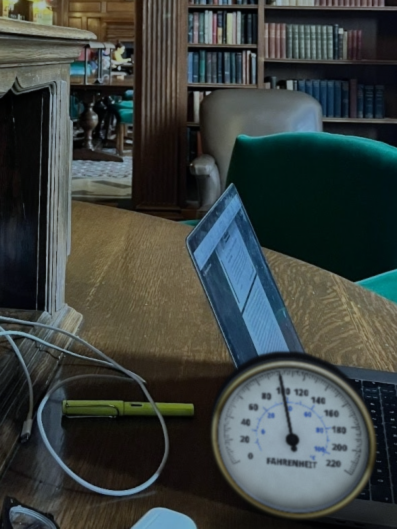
**100** °F
